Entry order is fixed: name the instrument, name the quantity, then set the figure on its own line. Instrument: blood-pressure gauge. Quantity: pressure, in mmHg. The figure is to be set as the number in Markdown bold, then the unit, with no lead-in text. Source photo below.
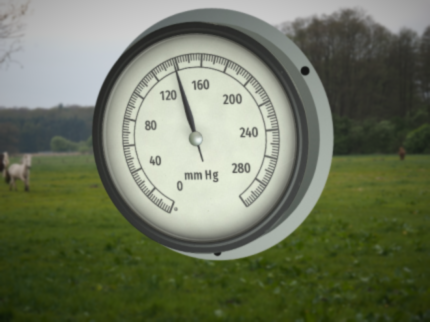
**140** mmHg
